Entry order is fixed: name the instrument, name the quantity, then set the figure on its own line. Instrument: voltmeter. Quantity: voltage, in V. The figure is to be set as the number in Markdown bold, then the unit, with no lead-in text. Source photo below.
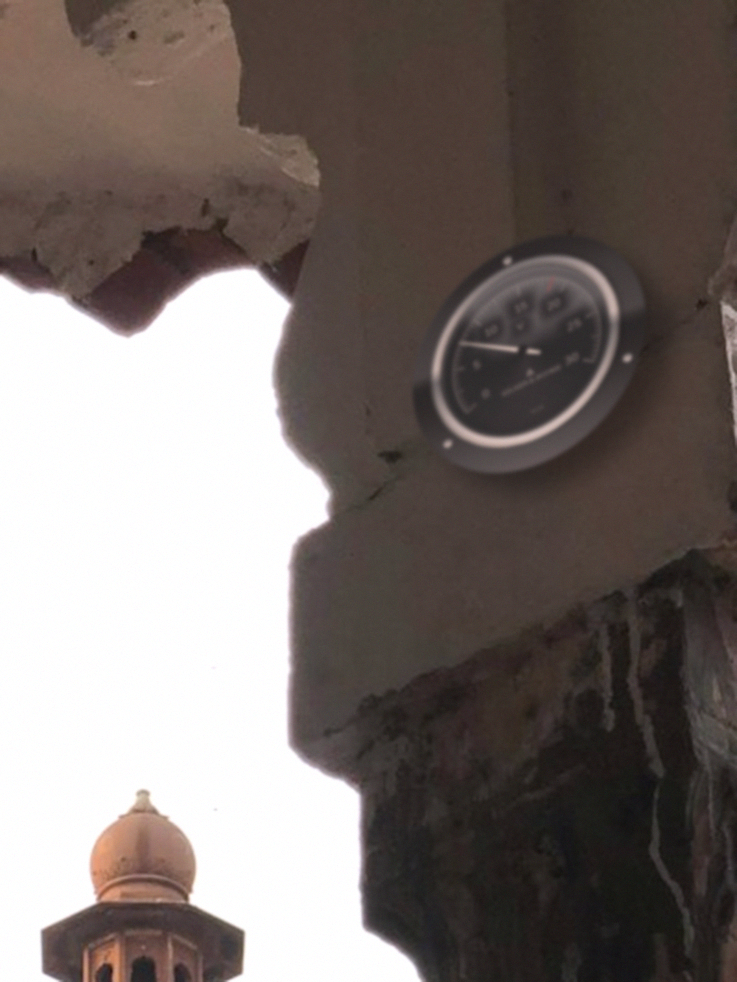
**7.5** V
